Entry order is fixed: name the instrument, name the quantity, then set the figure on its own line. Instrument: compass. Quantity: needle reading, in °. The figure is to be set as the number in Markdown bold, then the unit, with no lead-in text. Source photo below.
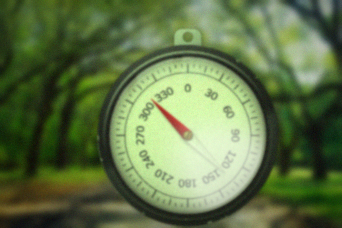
**315** °
